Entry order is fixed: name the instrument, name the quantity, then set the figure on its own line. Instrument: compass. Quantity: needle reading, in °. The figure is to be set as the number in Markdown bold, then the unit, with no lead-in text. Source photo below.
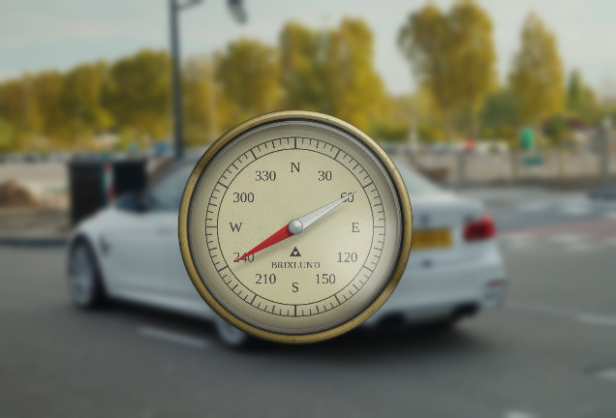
**240** °
